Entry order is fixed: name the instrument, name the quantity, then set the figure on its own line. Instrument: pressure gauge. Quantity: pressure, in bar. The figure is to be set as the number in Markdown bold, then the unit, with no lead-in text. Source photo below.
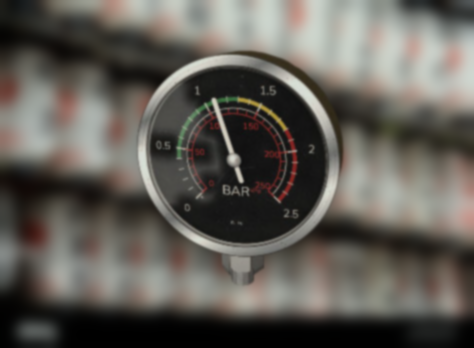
**1.1** bar
